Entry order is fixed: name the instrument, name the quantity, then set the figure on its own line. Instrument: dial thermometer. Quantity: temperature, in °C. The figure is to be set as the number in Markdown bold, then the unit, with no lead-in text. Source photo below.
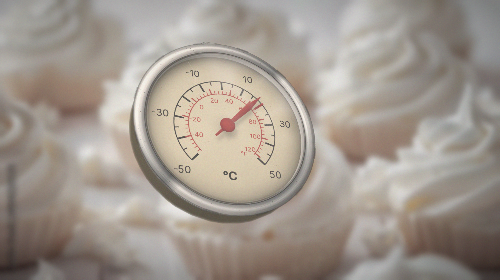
**17.5** °C
